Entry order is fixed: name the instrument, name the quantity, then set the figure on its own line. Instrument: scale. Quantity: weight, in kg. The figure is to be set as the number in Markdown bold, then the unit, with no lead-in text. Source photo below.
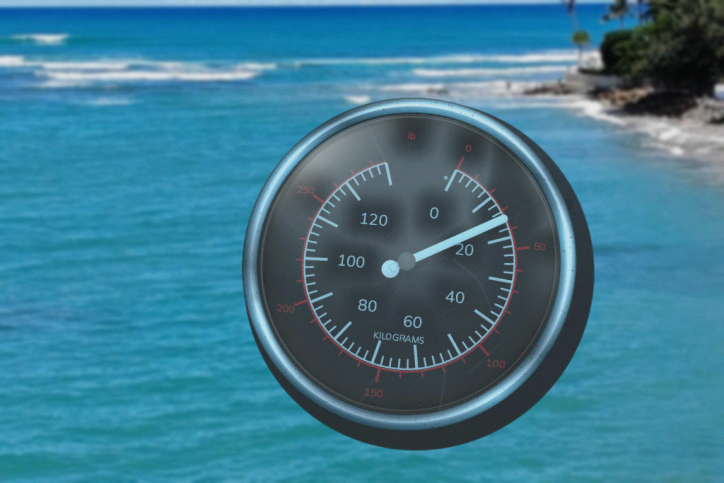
**16** kg
